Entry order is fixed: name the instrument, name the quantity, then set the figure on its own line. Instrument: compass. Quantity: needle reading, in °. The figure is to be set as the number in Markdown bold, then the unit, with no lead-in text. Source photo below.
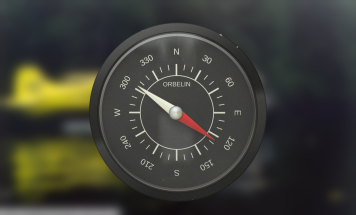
**125** °
